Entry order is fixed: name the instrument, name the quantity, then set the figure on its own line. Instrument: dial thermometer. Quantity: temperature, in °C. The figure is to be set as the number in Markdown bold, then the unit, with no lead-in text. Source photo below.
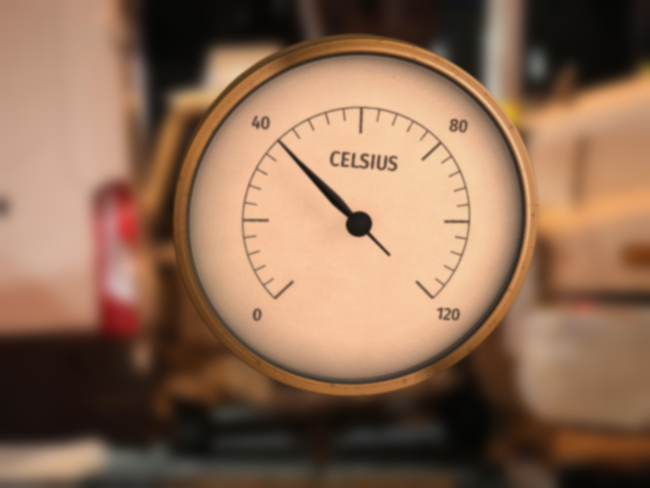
**40** °C
